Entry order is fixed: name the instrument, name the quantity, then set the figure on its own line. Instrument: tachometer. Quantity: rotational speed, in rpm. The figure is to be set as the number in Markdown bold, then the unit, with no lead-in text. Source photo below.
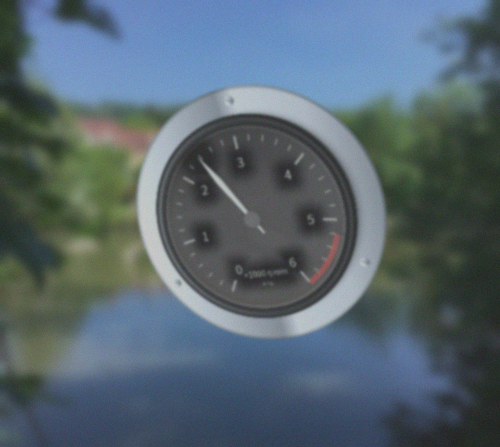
**2400** rpm
